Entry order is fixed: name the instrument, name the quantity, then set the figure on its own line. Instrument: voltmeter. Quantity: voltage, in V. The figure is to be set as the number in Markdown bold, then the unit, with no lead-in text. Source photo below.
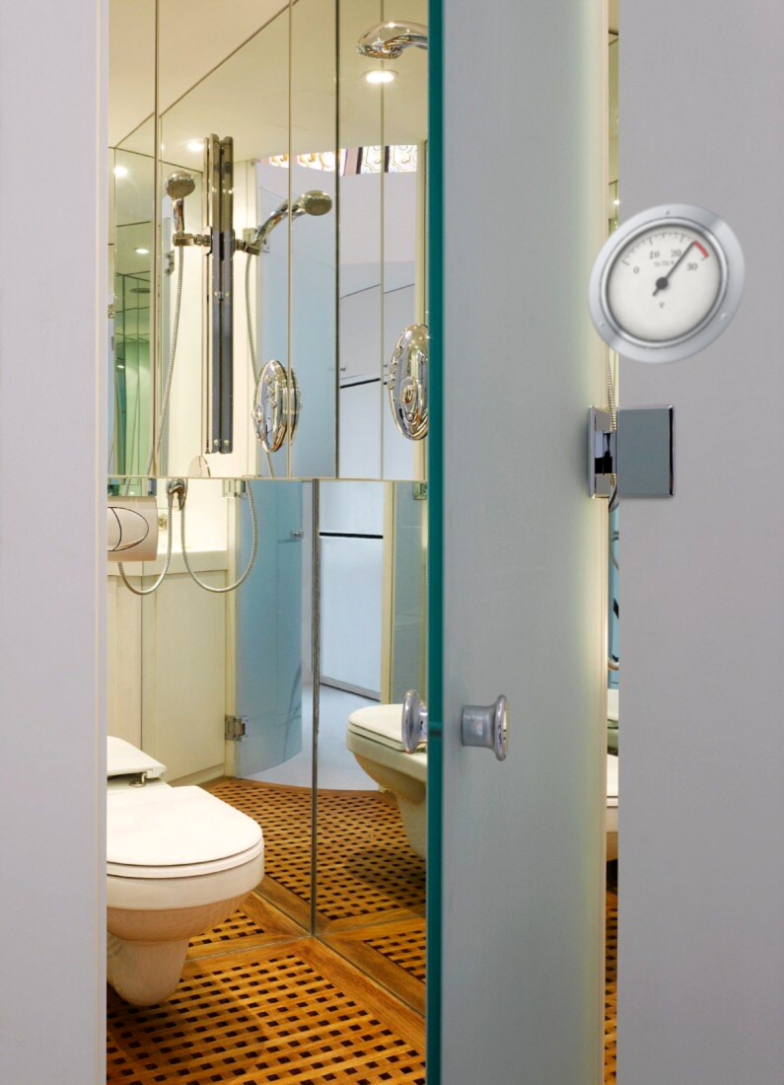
**24** V
